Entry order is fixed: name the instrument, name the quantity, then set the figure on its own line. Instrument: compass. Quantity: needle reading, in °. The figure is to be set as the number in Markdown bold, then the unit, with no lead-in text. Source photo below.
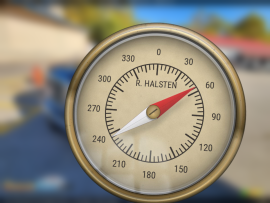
**55** °
